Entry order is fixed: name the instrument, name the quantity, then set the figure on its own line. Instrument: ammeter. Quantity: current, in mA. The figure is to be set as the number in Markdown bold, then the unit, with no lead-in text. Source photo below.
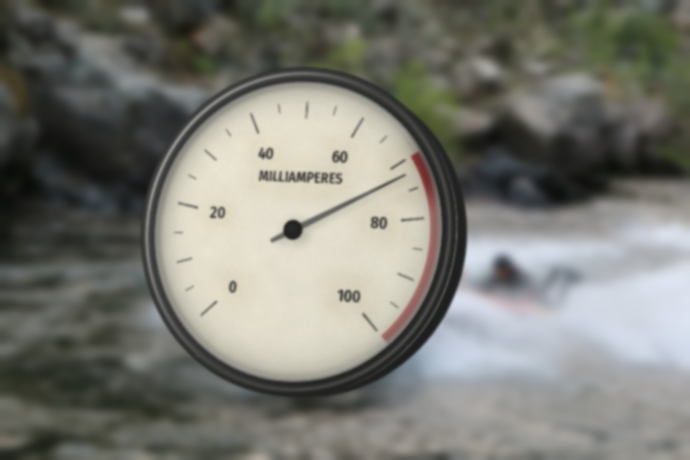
**72.5** mA
